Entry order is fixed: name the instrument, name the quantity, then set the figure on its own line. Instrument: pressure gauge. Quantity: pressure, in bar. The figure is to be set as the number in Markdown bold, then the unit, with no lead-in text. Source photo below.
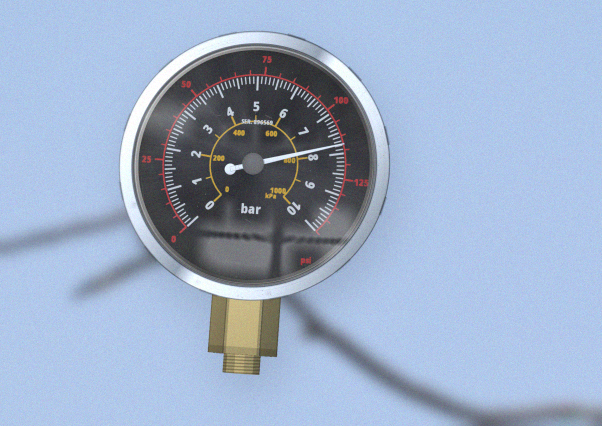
**7.8** bar
